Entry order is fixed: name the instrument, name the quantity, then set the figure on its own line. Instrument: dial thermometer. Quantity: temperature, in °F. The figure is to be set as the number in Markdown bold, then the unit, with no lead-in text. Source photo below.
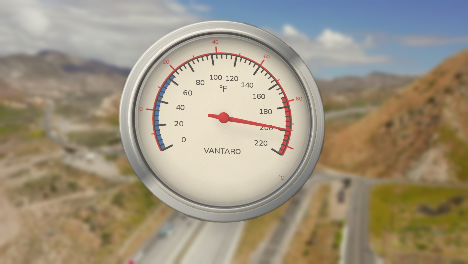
**200** °F
